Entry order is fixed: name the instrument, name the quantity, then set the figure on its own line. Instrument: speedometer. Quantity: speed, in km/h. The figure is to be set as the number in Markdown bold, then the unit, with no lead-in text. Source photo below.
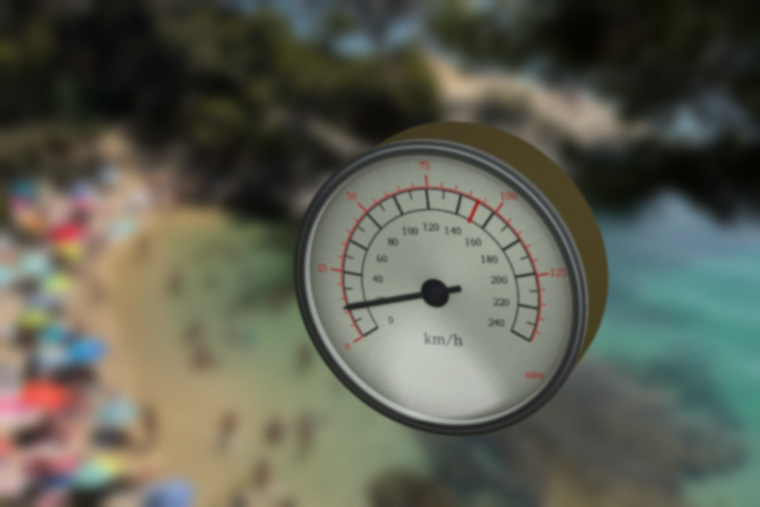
**20** km/h
